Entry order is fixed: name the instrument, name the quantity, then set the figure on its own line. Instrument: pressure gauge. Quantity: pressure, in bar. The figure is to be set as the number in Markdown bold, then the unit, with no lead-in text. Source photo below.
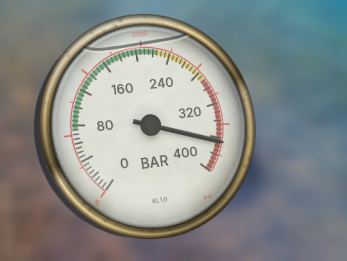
**365** bar
